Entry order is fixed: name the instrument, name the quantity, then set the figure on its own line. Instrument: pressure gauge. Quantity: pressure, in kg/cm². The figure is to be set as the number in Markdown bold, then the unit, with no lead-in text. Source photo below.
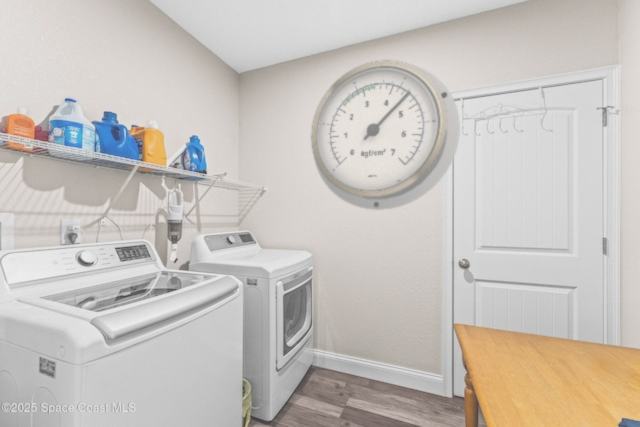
**4.6** kg/cm²
